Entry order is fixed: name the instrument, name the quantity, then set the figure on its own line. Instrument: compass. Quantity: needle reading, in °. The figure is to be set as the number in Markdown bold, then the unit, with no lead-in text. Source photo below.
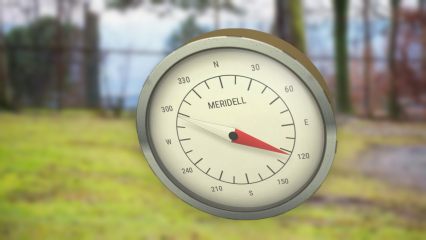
**120** °
